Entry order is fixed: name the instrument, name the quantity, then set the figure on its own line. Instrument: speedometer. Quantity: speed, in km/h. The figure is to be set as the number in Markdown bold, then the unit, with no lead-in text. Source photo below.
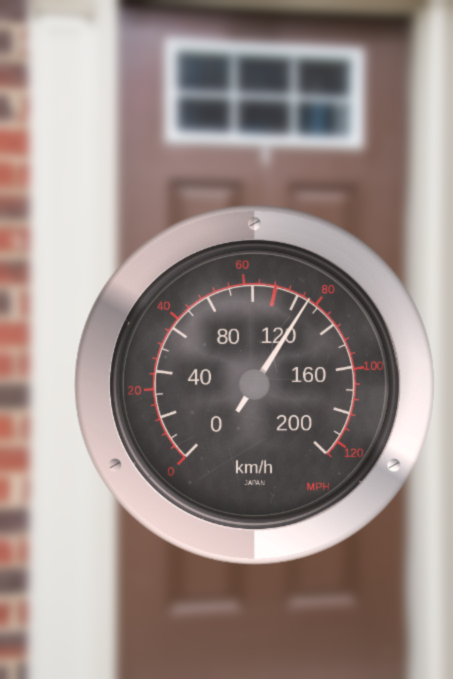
**125** km/h
